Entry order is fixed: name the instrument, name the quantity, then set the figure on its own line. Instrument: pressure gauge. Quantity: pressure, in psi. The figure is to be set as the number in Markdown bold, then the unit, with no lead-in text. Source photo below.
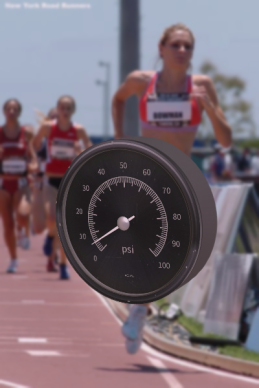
**5** psi
